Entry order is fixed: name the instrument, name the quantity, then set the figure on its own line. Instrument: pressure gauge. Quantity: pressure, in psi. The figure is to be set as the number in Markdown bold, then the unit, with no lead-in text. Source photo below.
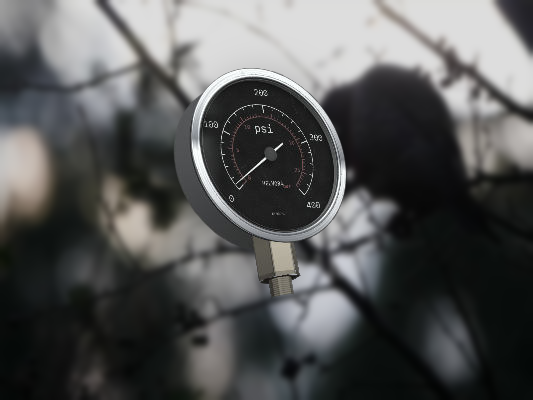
**10** psi
